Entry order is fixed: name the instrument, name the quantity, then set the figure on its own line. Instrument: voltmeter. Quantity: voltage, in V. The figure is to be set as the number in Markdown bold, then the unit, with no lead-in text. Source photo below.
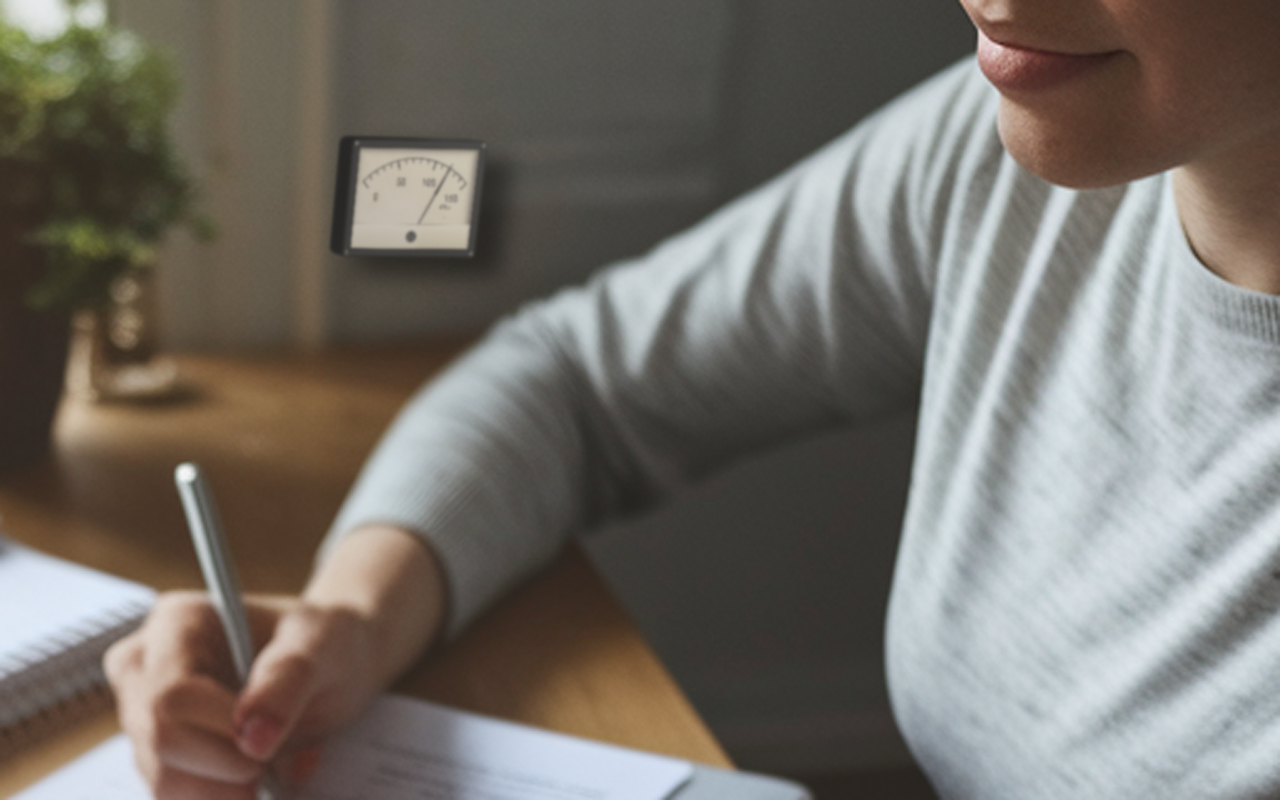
**120** V
